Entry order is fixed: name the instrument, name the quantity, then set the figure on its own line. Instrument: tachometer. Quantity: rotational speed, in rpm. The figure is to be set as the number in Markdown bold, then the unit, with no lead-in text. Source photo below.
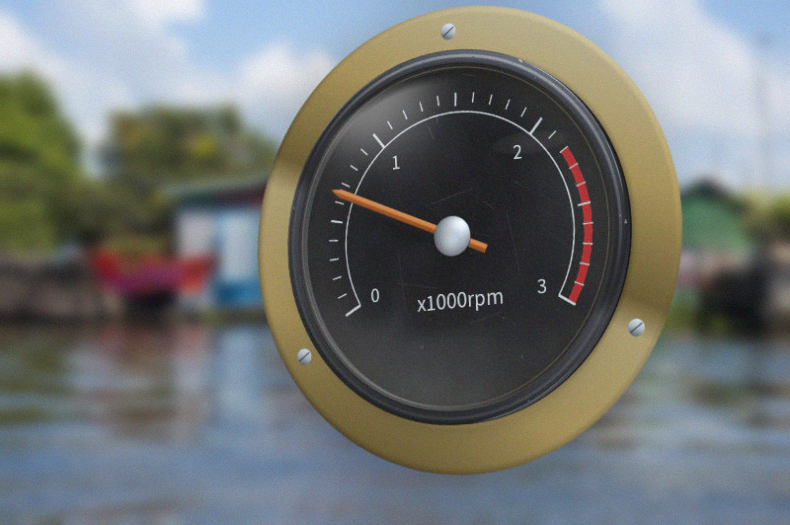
**650** rpm
